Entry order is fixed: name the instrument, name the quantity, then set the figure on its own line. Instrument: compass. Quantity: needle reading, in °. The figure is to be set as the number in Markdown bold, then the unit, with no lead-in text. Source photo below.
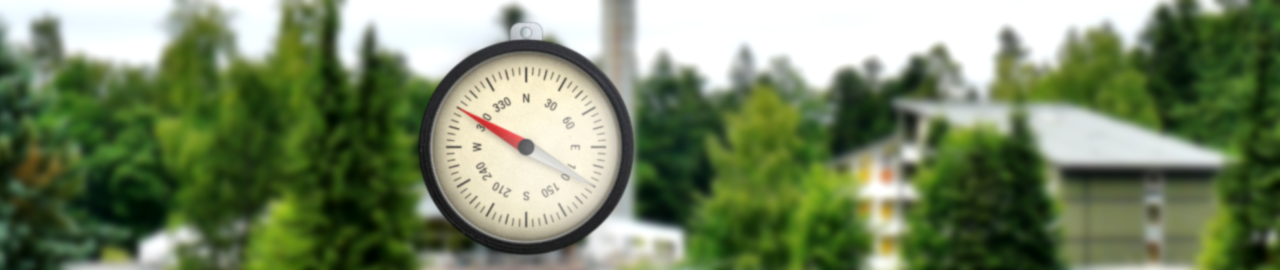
**300** °
